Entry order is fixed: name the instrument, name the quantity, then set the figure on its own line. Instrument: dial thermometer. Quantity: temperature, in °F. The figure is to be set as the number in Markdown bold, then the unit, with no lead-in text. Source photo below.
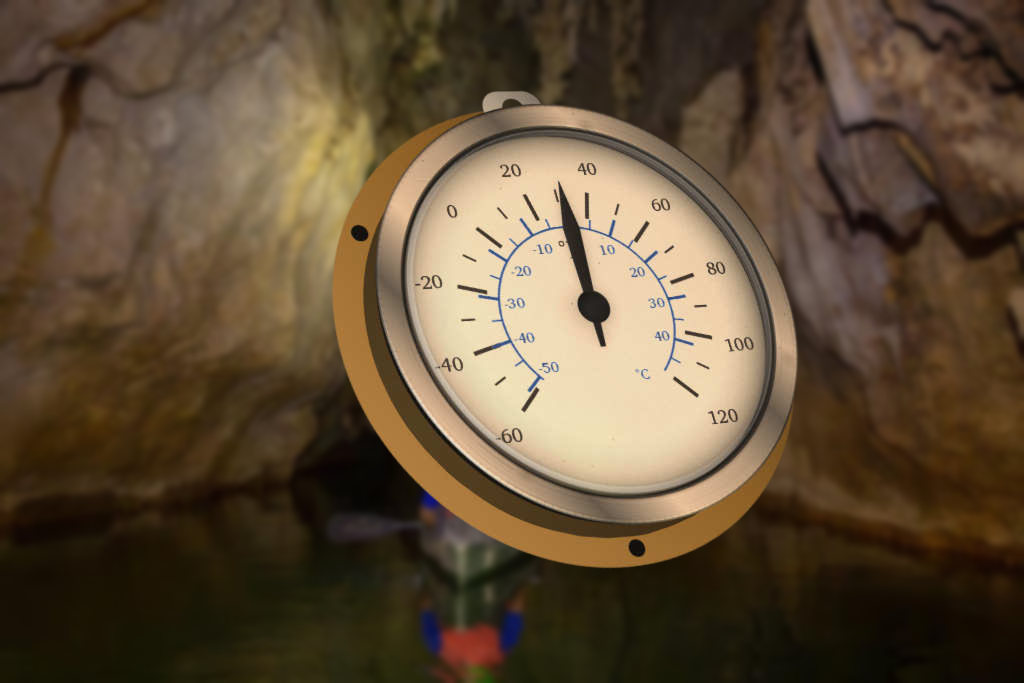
**30** °F
